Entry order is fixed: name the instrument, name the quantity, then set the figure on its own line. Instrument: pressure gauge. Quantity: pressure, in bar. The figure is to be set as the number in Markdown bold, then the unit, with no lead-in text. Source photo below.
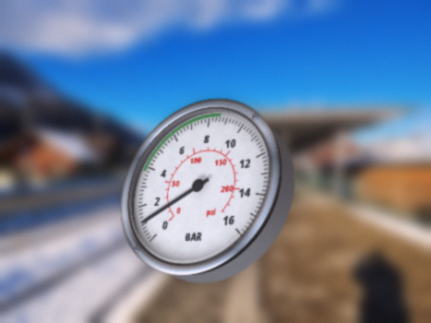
**1** bar
